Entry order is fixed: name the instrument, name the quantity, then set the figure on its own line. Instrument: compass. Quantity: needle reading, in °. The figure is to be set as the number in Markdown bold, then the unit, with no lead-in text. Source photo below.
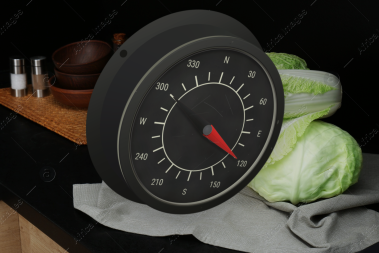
**120** °
